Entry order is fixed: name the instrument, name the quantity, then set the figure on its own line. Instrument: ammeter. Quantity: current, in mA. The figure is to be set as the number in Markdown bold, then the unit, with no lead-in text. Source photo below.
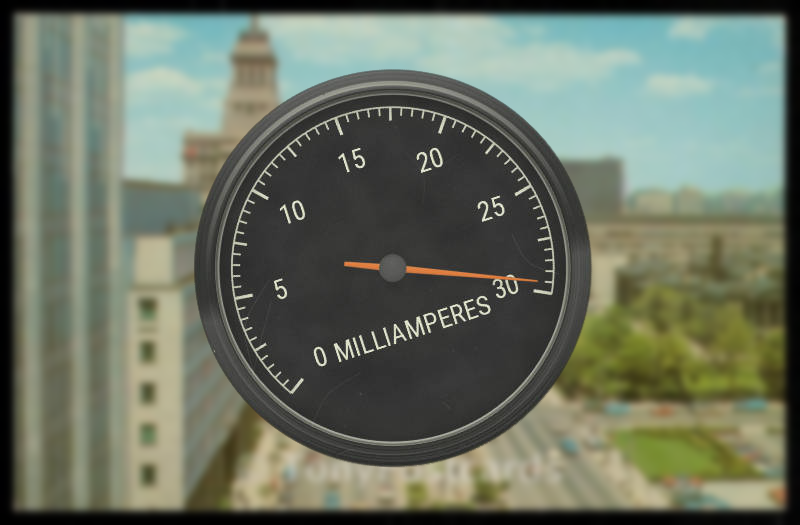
**29.5** mA
